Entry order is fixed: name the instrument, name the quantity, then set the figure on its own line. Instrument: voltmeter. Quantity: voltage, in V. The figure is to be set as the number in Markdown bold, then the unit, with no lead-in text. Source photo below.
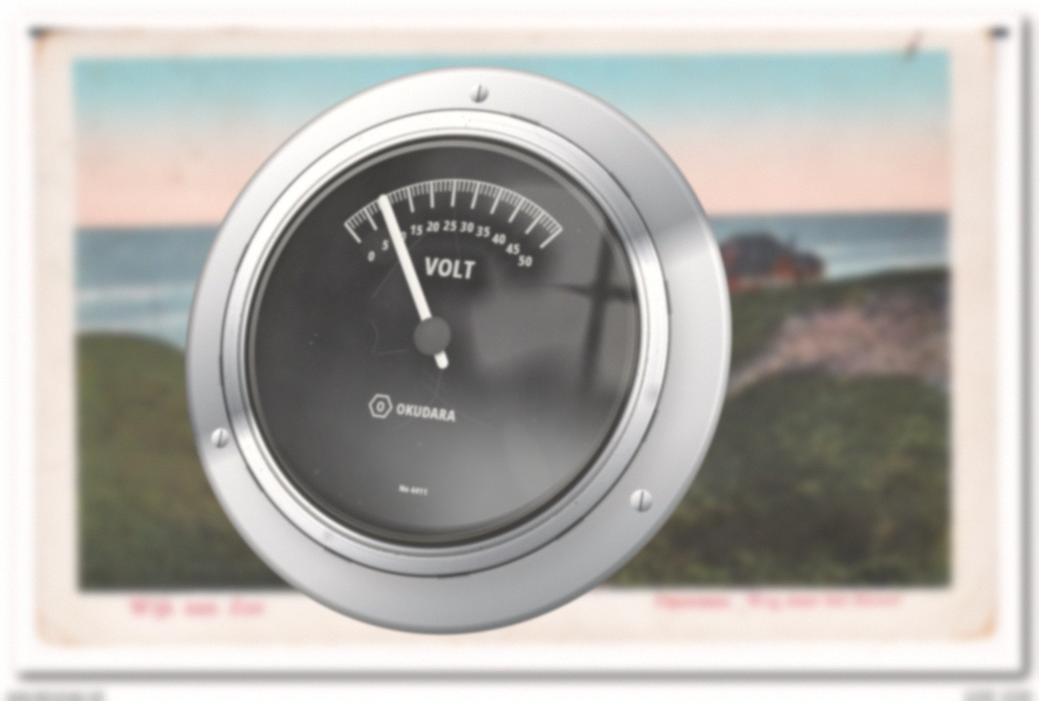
**10** V
